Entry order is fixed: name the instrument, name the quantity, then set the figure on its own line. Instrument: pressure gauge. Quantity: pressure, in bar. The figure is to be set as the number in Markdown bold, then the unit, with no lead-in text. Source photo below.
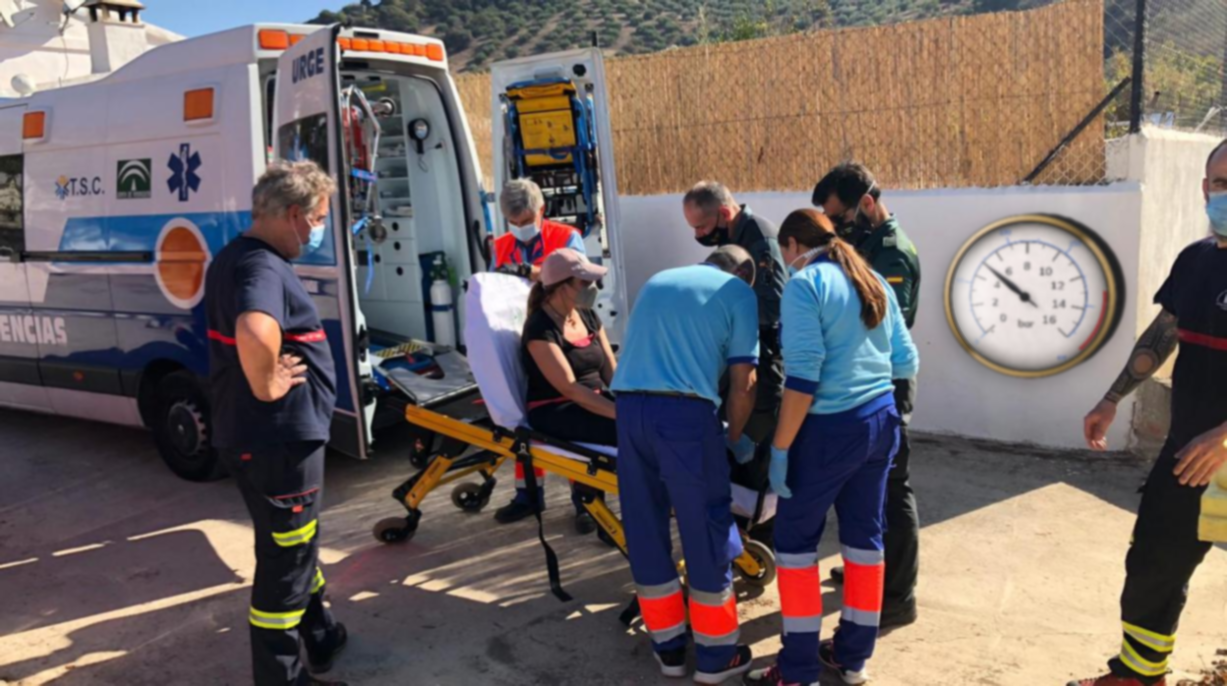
**5** bar
